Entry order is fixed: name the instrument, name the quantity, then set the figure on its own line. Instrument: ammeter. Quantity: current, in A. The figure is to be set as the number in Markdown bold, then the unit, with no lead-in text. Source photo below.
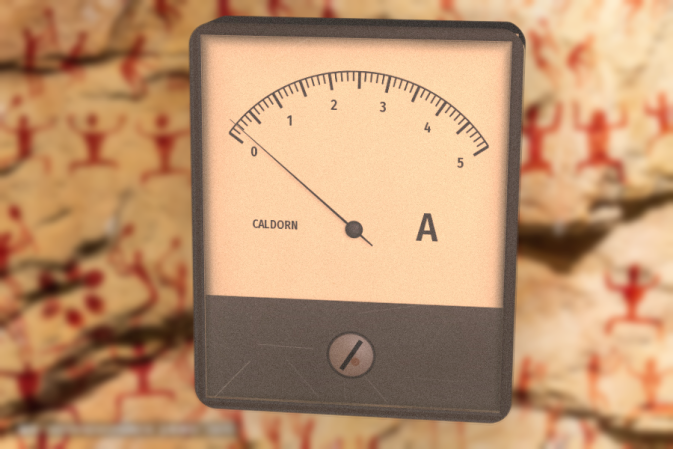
**0.2** A
